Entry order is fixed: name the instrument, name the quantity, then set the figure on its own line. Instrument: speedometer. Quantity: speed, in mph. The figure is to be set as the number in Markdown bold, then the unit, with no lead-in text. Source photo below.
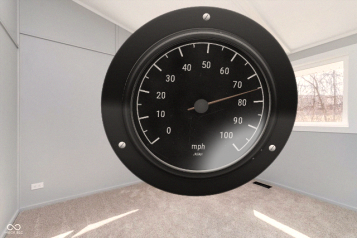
**75** mph
